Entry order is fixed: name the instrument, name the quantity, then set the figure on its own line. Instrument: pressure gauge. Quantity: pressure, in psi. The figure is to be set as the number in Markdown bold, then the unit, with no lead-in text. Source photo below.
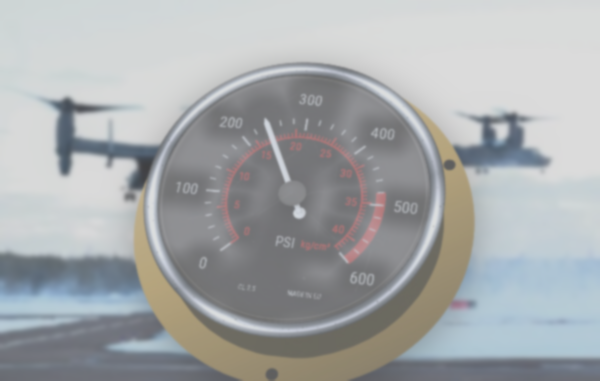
**240** psi
